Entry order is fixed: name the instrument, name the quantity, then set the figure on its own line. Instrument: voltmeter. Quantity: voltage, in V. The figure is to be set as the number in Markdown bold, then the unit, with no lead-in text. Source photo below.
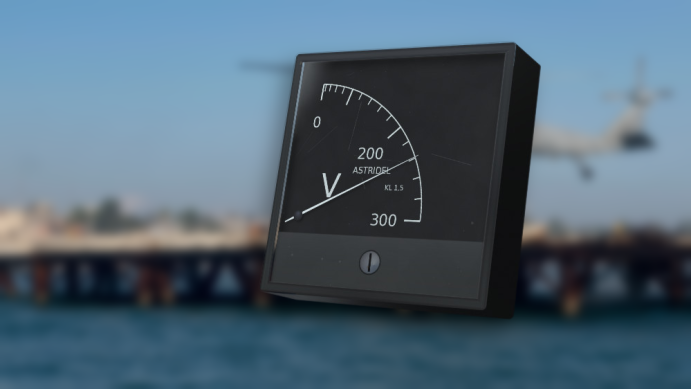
**240** V
